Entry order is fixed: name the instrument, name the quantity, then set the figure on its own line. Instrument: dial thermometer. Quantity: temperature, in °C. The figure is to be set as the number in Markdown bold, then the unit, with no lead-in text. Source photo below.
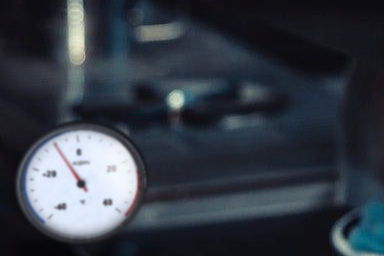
**-8** °C
